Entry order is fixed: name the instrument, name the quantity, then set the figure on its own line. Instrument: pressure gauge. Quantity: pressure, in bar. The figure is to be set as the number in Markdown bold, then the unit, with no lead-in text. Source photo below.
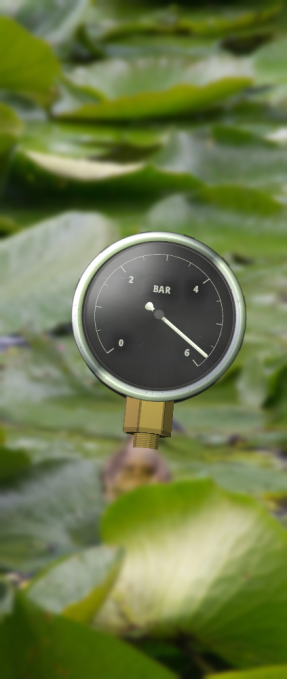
**5.75** bar
